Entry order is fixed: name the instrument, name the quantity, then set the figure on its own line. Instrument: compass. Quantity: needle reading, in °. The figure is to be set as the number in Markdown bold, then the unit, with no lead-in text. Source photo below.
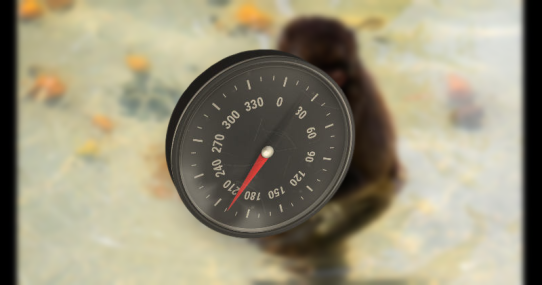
**200** °
